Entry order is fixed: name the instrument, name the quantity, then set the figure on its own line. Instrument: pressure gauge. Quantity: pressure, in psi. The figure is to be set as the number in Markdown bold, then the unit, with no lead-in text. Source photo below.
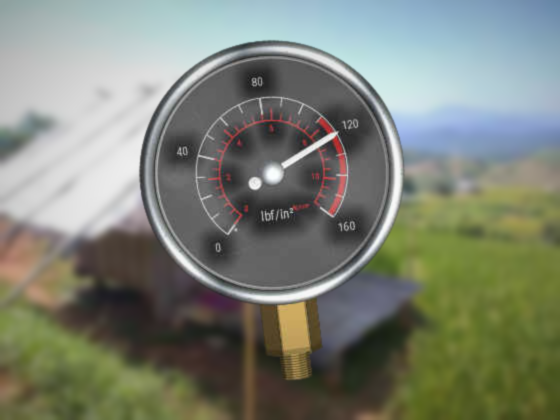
**120** psi
